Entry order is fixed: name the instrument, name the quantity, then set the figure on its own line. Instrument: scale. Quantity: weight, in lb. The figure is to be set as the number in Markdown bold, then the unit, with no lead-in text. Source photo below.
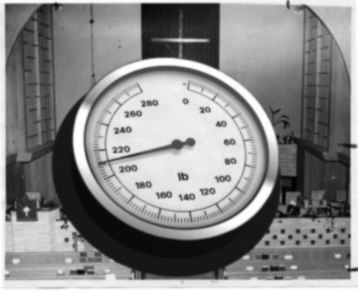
**210** lb
